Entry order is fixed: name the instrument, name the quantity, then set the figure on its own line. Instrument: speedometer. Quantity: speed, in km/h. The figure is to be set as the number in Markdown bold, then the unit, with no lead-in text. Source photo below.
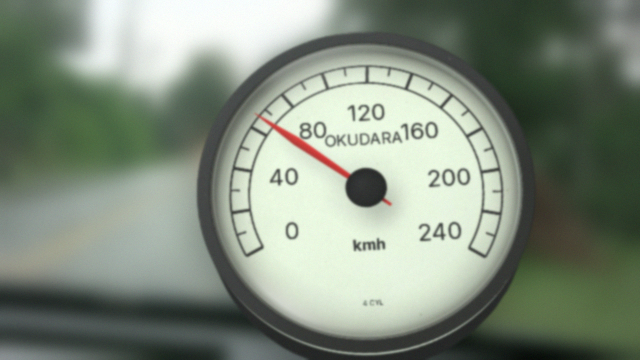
**65** km/h
